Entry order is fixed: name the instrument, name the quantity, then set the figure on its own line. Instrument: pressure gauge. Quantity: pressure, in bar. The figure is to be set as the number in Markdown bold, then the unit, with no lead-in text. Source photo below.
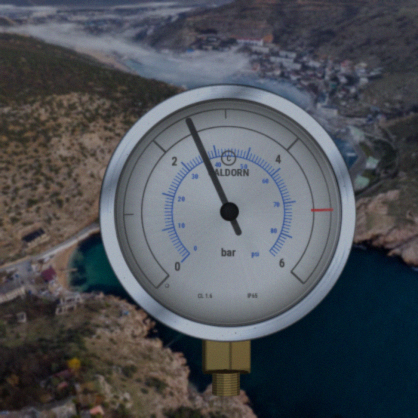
**2.5** bar
